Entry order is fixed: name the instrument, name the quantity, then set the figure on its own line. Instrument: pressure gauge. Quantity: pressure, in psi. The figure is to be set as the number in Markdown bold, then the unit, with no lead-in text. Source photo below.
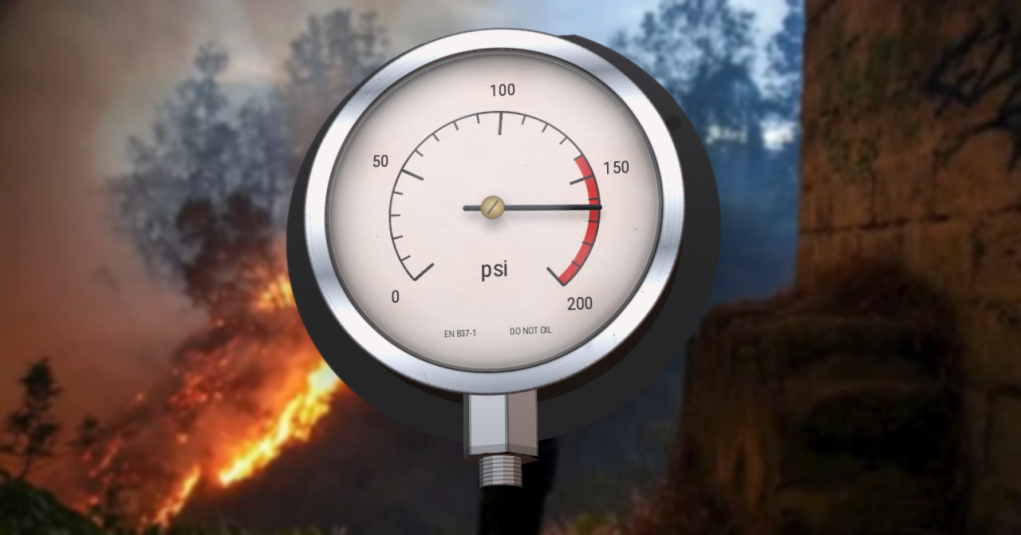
**165** psi
